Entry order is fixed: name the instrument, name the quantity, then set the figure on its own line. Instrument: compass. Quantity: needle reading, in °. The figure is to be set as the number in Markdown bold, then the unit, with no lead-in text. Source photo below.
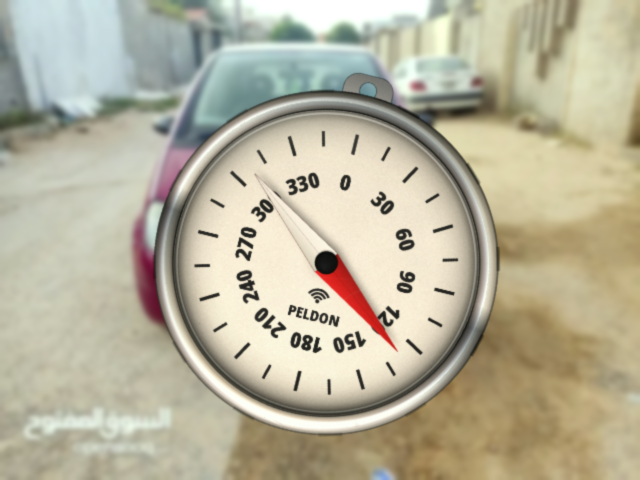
**127.5** °
